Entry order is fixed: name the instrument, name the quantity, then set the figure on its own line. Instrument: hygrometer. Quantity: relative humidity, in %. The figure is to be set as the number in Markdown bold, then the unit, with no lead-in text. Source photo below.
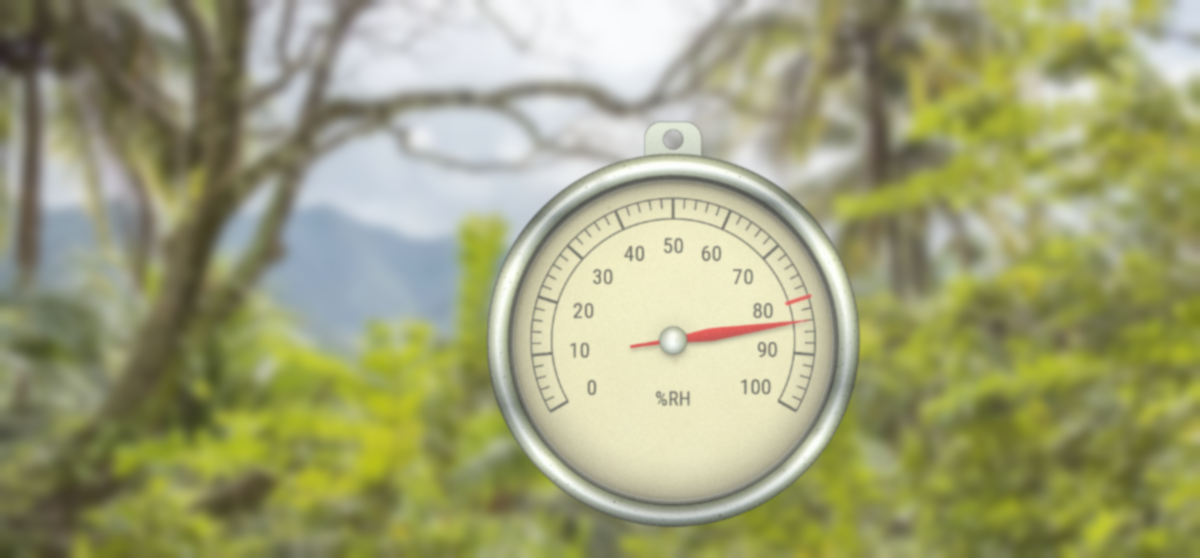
**84** %
